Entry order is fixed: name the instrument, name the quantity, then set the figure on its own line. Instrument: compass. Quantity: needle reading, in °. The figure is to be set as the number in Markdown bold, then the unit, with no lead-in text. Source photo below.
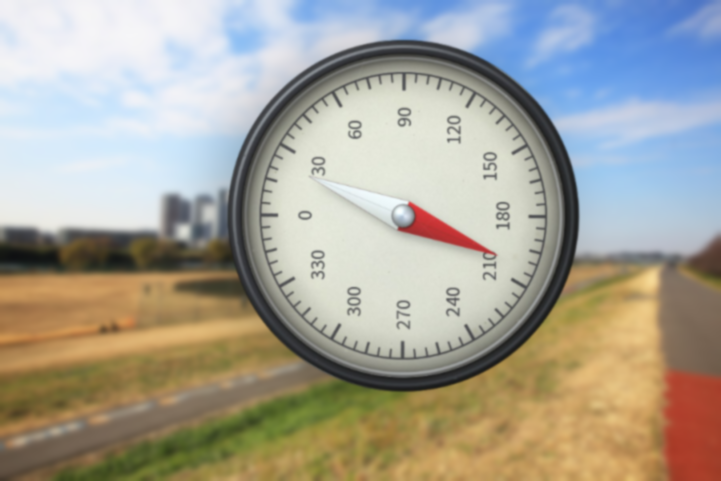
**202.5** °
